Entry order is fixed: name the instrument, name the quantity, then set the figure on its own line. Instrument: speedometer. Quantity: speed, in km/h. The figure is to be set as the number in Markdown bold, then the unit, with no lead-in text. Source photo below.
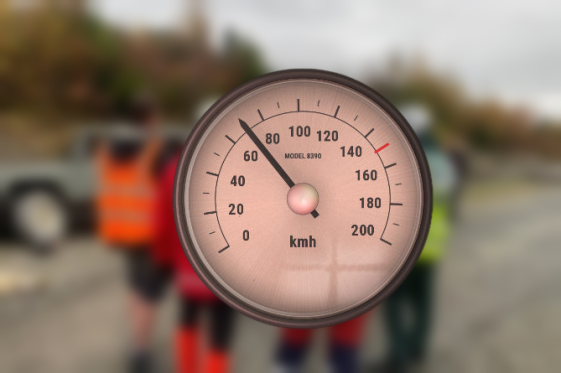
**70** km/h
